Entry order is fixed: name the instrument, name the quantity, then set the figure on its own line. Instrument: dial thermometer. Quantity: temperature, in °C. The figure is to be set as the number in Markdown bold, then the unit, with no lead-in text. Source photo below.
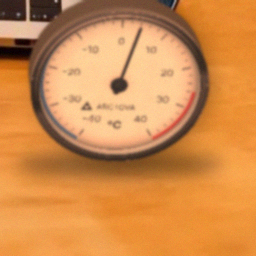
**4** °C
